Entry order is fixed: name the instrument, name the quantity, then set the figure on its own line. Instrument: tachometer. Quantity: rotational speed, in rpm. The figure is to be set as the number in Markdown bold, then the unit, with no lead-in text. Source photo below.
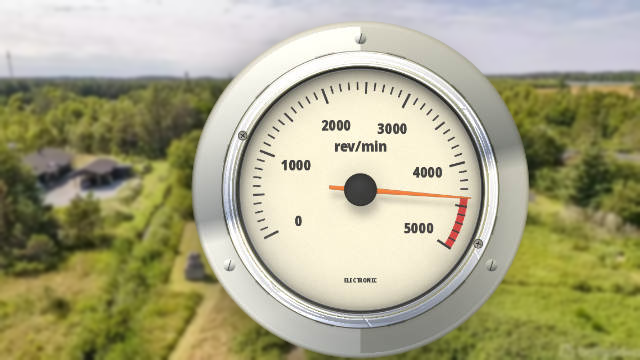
**4400** rpm
